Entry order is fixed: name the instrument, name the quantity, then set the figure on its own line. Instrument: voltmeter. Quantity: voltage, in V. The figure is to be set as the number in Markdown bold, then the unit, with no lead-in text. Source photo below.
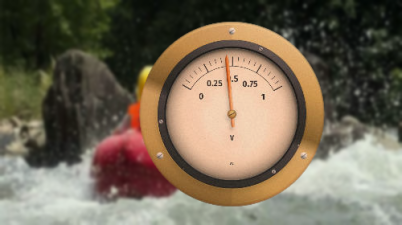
**0.45** V
